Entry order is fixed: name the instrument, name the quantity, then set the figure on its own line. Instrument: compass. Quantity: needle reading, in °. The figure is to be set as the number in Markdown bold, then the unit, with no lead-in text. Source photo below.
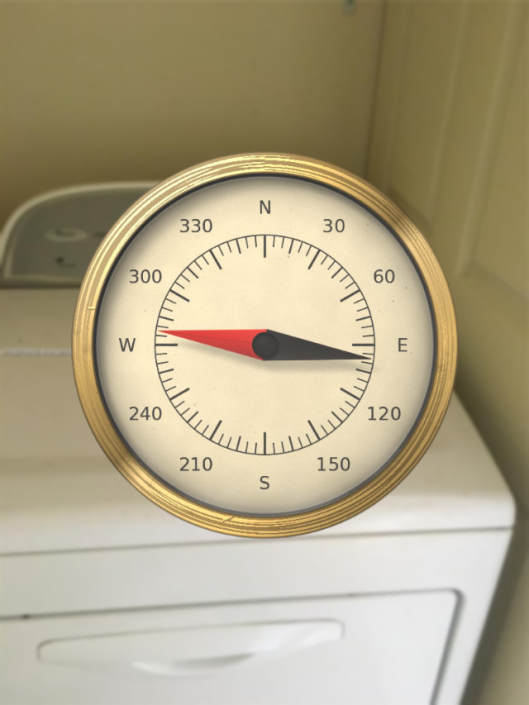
**277.5** °
